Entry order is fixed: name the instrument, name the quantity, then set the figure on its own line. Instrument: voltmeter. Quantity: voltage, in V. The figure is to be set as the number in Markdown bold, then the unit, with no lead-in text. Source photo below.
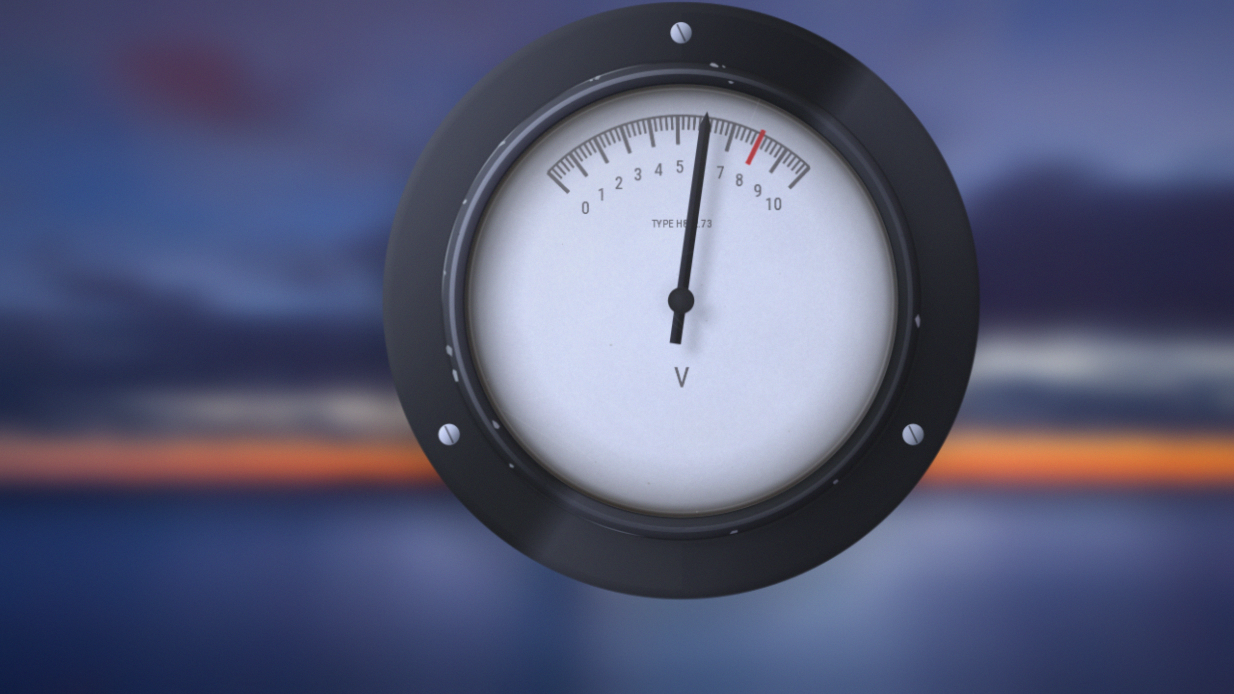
**6** V
